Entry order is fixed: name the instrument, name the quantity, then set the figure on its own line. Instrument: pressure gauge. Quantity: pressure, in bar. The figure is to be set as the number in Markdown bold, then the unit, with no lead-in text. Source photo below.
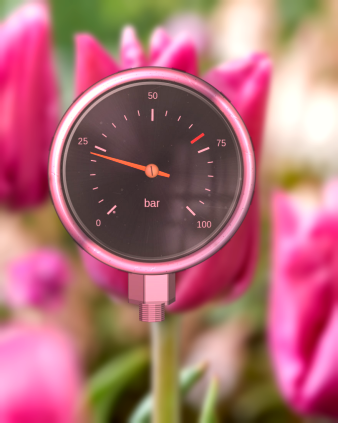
**22.5** bar
